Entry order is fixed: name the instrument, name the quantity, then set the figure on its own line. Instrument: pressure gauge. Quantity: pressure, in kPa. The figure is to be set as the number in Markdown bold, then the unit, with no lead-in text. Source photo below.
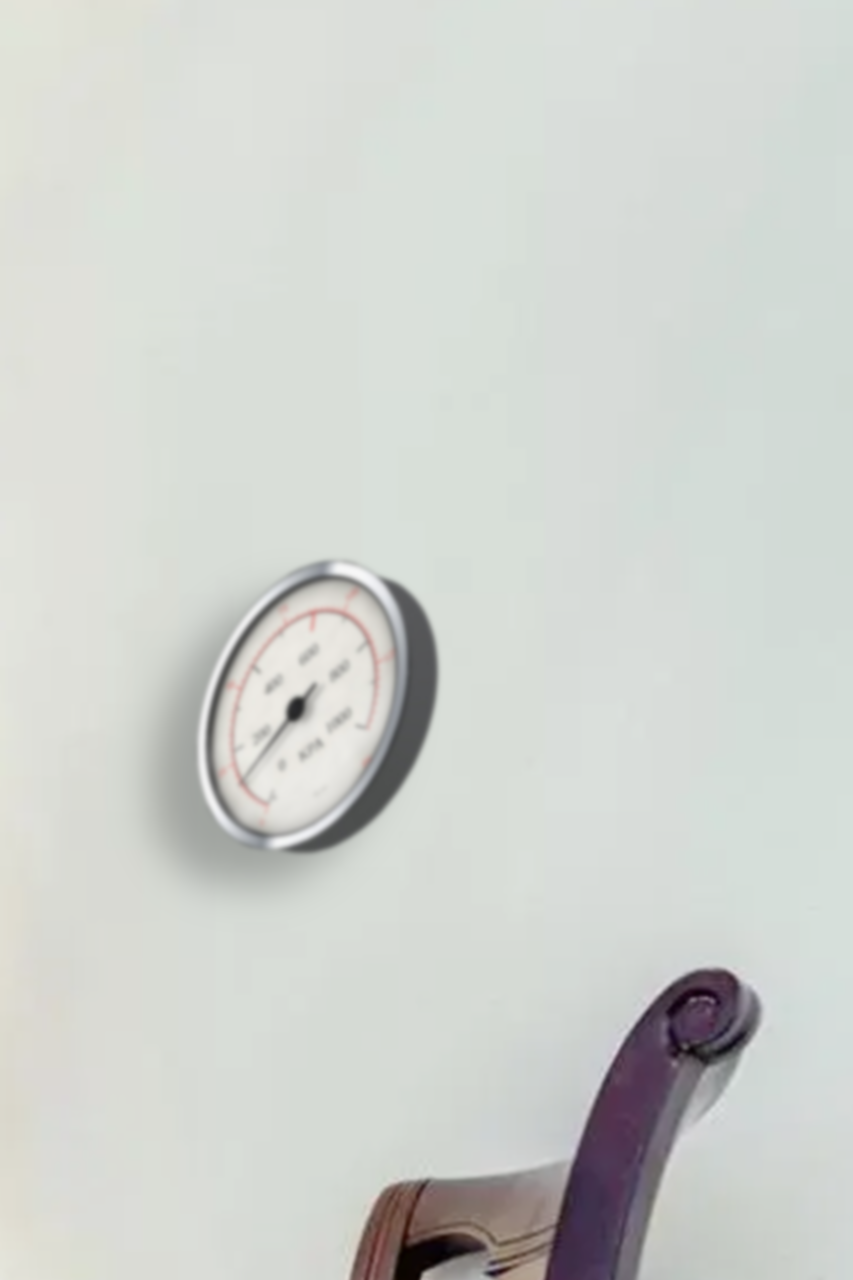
**100** kPa
